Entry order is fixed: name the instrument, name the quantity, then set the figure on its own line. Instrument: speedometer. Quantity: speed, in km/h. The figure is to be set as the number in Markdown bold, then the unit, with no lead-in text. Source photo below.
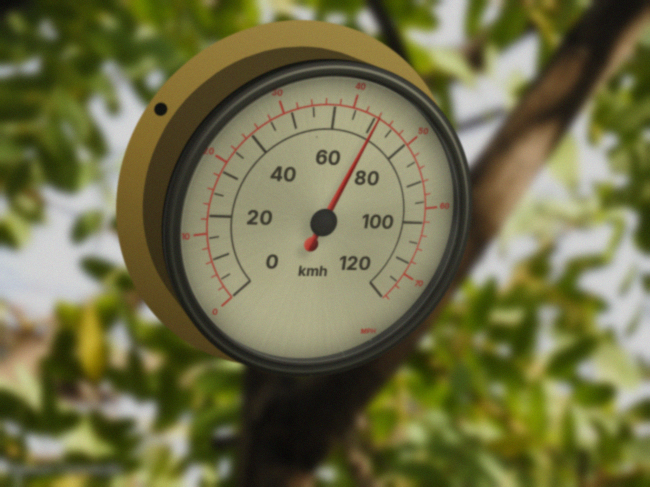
**70** km/h
